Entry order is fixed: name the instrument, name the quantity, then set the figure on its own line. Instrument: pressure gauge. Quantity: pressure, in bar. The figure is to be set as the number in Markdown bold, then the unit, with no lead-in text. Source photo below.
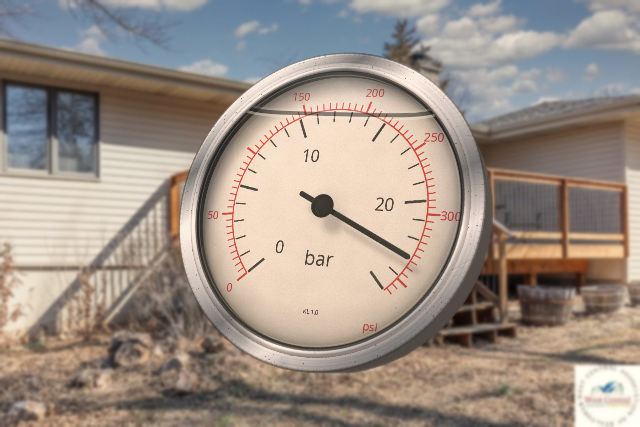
**23** bar
